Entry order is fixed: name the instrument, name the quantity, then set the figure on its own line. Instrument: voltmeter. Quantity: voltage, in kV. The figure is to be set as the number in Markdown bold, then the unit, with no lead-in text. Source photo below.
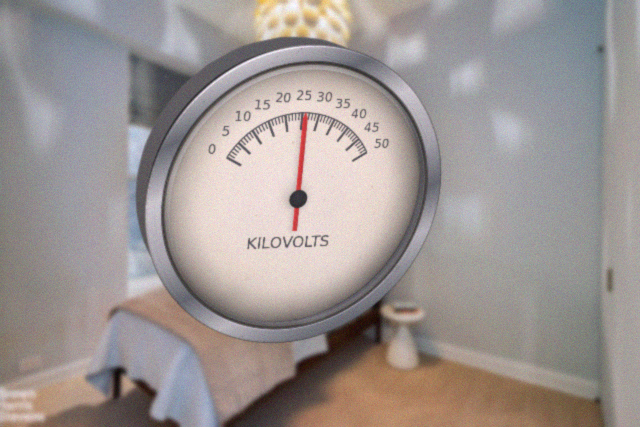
**25** kV
